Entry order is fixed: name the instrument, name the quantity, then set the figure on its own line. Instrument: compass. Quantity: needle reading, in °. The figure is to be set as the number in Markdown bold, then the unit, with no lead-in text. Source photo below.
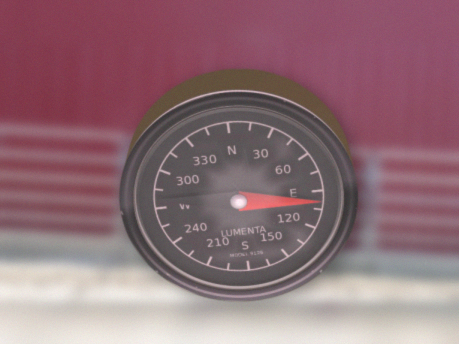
**97.5** °
